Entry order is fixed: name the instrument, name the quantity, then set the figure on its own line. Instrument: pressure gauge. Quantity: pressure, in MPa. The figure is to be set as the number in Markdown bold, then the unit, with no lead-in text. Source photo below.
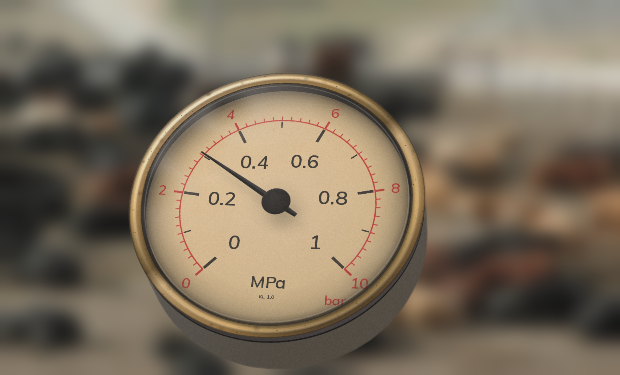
**0.3** MPa
